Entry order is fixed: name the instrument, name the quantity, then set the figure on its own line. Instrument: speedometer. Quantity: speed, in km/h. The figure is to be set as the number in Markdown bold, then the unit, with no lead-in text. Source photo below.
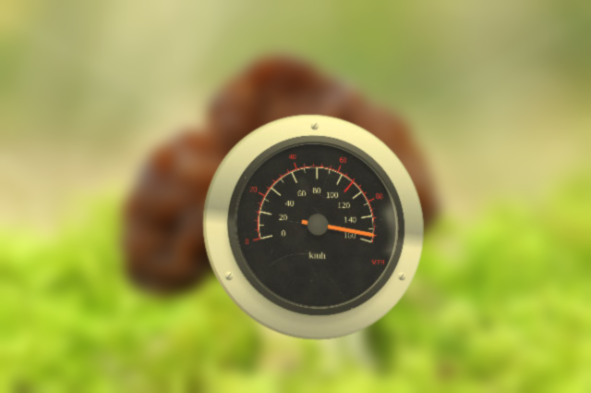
**155** km/h
